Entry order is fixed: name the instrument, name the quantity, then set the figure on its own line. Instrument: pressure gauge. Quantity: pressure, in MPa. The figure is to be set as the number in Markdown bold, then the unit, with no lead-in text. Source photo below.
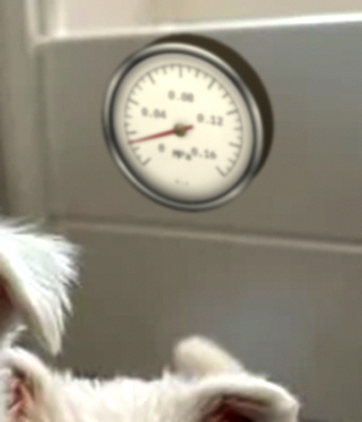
**0.015** MPa
